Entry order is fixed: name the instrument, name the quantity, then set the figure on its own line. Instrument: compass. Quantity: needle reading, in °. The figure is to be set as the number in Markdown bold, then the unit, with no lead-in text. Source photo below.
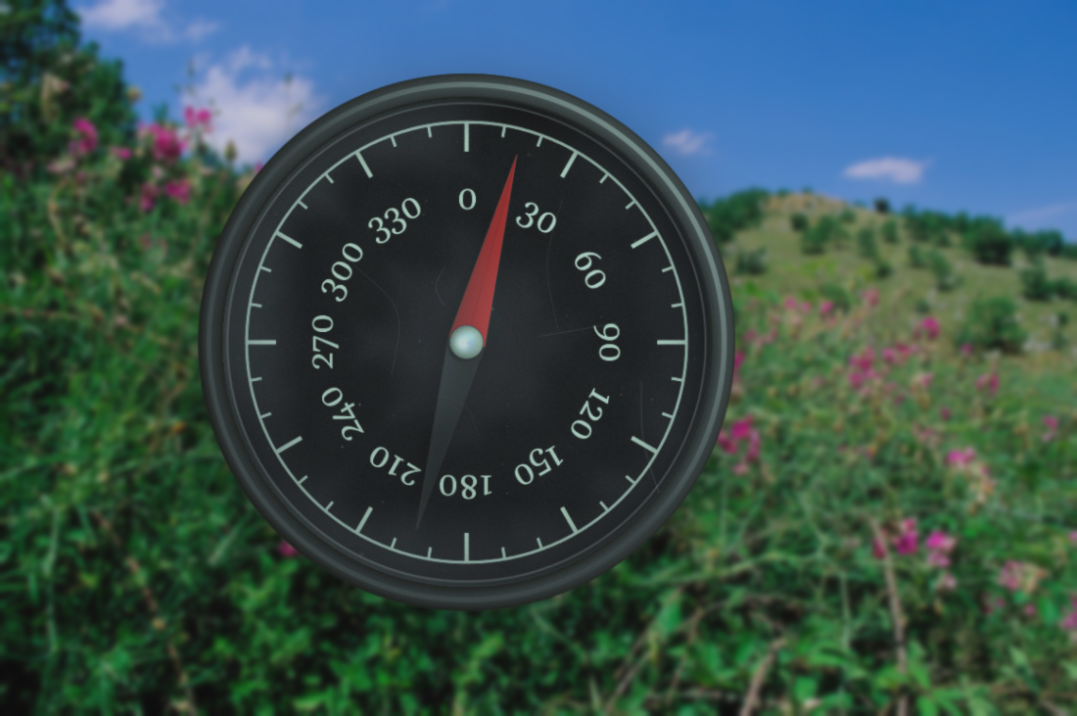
**15** °
